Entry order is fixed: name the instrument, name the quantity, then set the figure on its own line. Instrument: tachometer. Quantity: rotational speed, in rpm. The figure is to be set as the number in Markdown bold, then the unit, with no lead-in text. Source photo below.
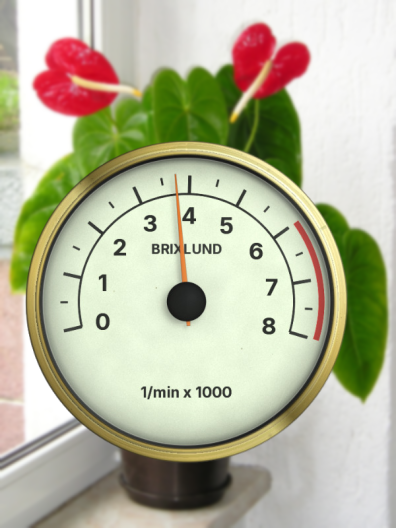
**3750** rpm
